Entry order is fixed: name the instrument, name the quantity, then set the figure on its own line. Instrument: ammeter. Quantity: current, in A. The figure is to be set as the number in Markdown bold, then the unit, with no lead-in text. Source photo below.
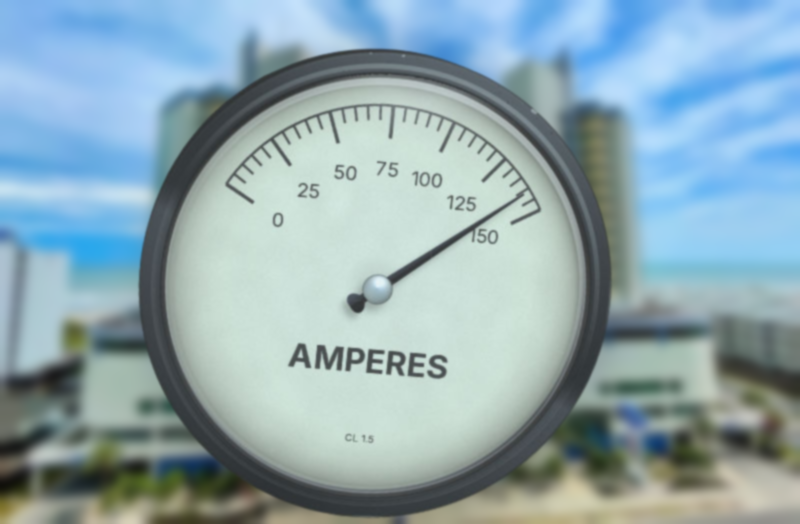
**140** A
